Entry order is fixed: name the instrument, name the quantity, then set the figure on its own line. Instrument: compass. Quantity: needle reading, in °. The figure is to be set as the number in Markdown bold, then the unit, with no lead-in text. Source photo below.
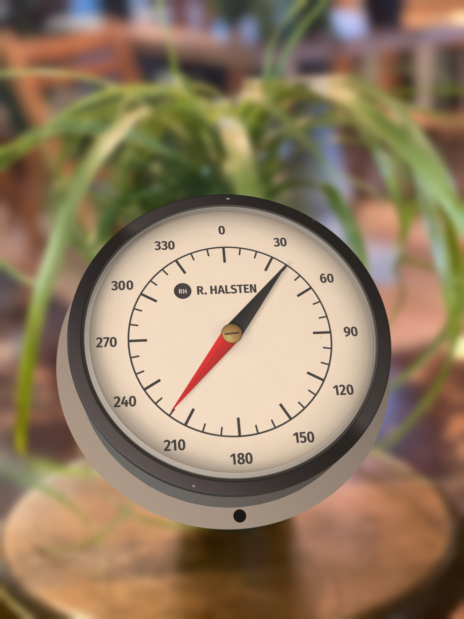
**220** °
